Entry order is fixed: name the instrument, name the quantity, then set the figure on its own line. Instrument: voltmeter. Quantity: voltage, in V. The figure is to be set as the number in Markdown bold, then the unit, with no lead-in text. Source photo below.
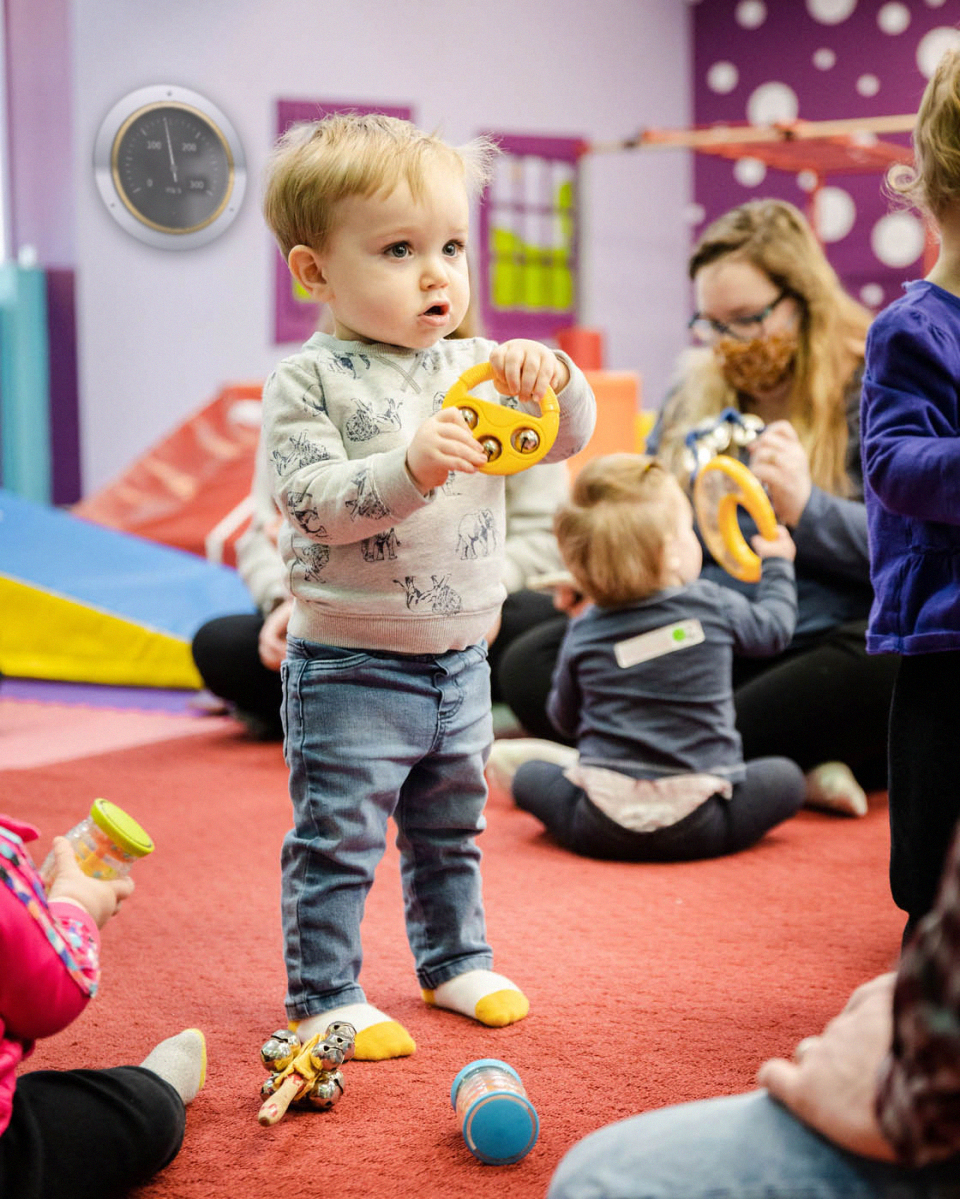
**140** V
